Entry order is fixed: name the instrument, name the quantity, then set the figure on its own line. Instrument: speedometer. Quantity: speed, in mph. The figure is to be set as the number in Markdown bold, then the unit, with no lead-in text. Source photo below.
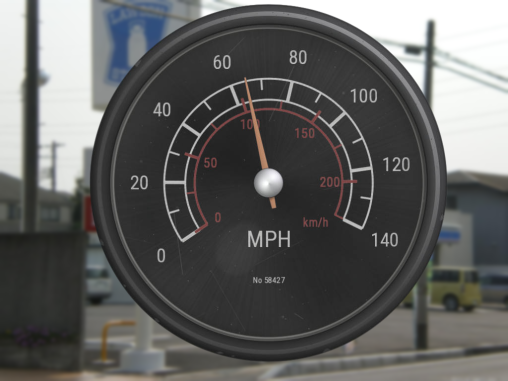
**65** mph
